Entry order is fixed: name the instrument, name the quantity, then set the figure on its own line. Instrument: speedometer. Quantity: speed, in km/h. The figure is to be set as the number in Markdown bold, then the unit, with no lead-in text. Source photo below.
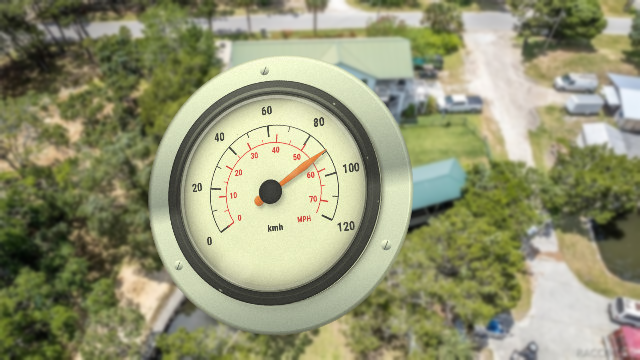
**90** km/h
